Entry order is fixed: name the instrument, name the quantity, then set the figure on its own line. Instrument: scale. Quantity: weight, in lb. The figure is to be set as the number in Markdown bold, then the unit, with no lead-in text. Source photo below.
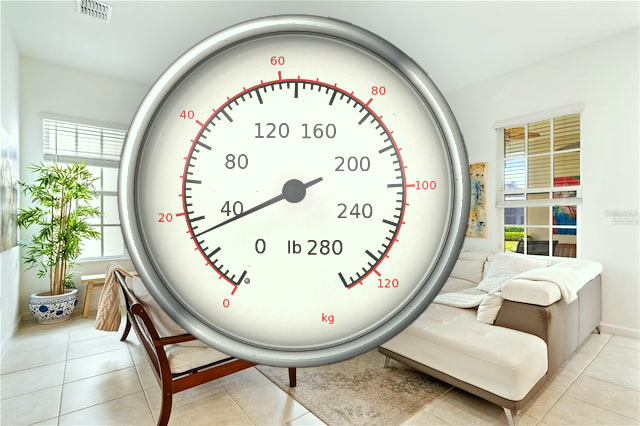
**32** lb
